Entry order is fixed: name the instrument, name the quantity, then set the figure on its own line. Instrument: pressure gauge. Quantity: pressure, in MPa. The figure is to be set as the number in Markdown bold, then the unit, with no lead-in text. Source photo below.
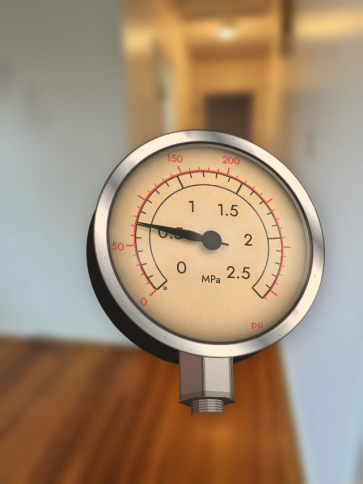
**0.5** MPa
